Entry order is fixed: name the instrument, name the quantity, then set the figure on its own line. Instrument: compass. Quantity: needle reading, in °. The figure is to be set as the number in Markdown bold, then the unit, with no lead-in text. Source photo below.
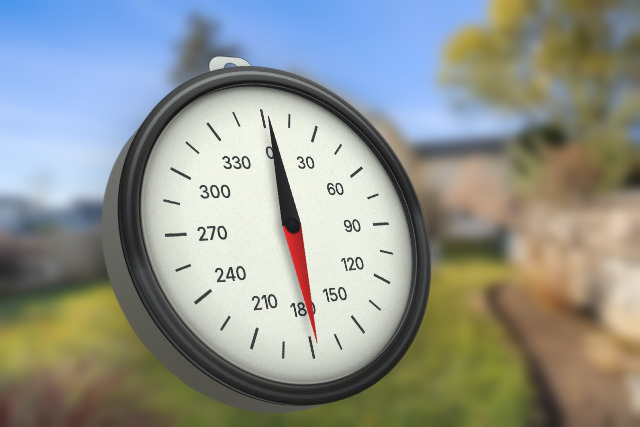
**180** °
